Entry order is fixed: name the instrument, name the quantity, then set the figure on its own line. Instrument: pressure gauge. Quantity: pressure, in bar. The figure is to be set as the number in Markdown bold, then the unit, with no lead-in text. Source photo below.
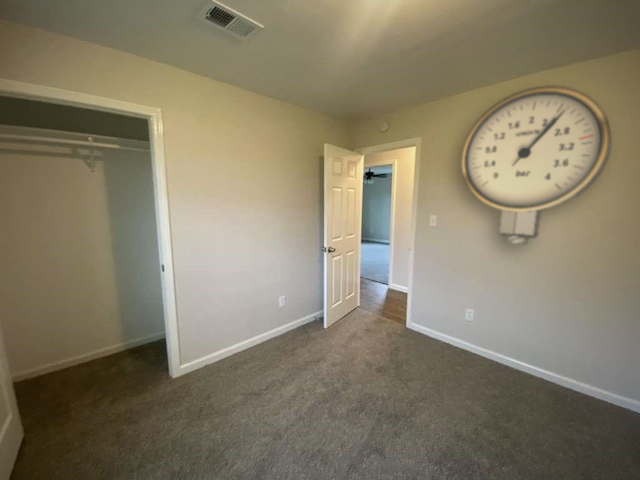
**2.5** bar
